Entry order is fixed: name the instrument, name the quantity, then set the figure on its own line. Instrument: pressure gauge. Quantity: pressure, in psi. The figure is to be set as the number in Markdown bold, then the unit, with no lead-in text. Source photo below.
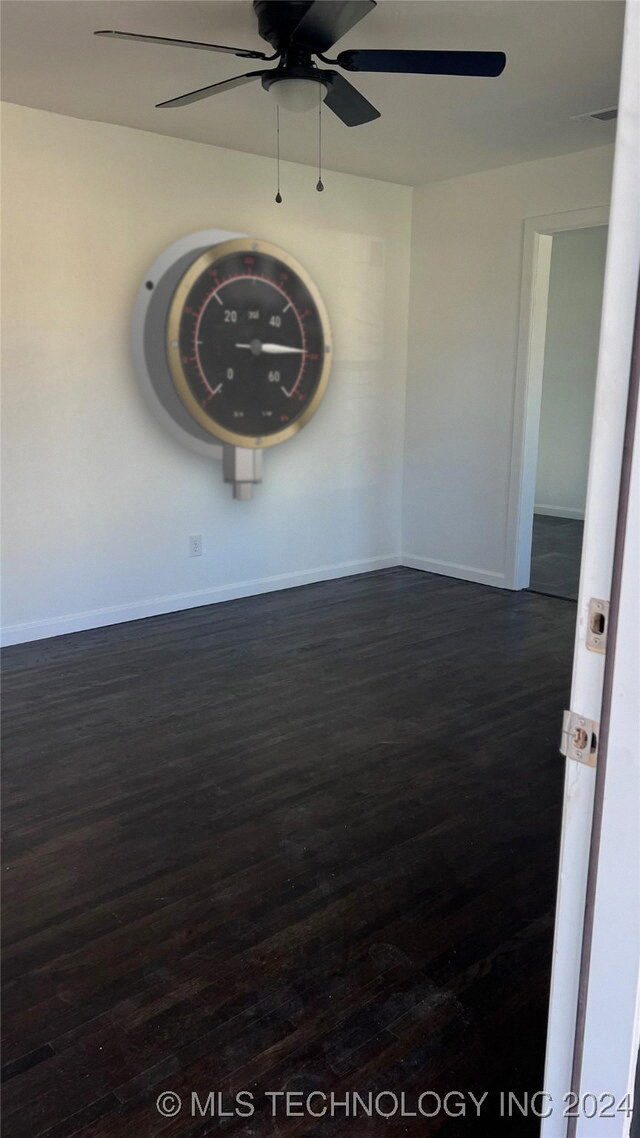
**50** psi
